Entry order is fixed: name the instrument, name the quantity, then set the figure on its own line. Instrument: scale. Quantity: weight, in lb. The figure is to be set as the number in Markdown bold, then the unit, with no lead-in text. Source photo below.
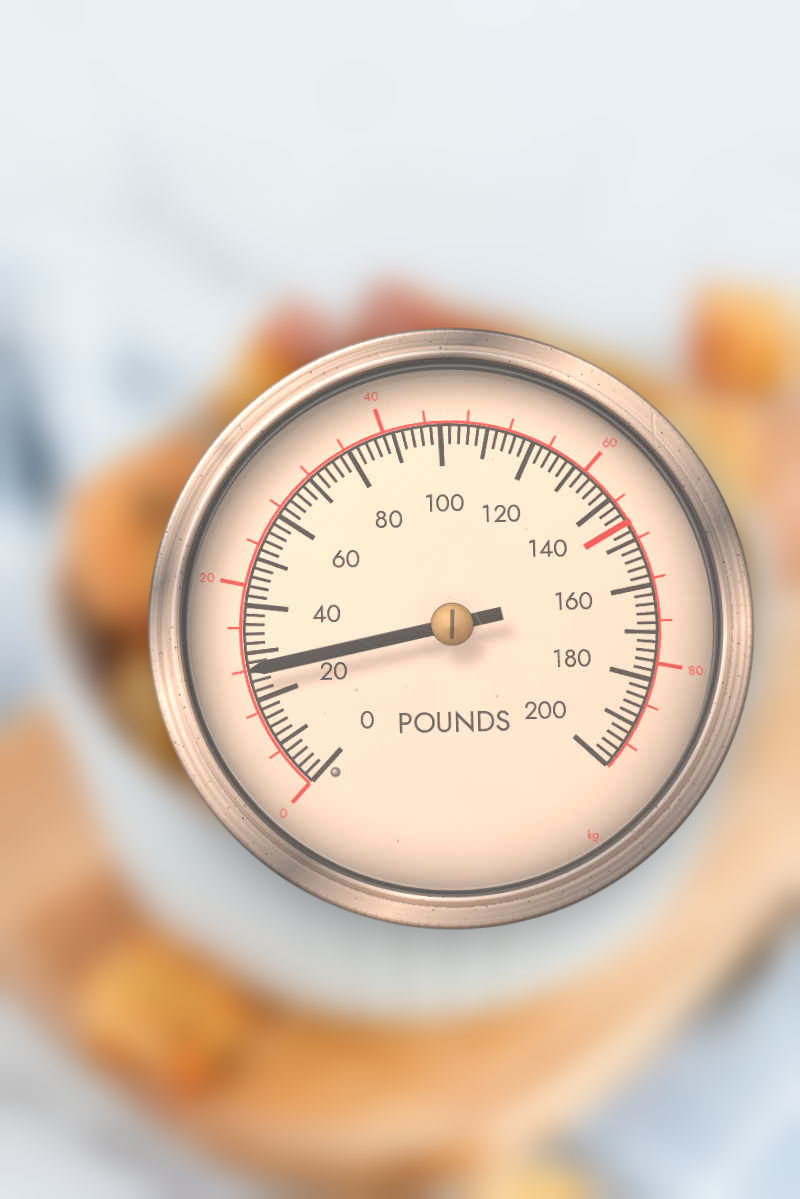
**26** lb
